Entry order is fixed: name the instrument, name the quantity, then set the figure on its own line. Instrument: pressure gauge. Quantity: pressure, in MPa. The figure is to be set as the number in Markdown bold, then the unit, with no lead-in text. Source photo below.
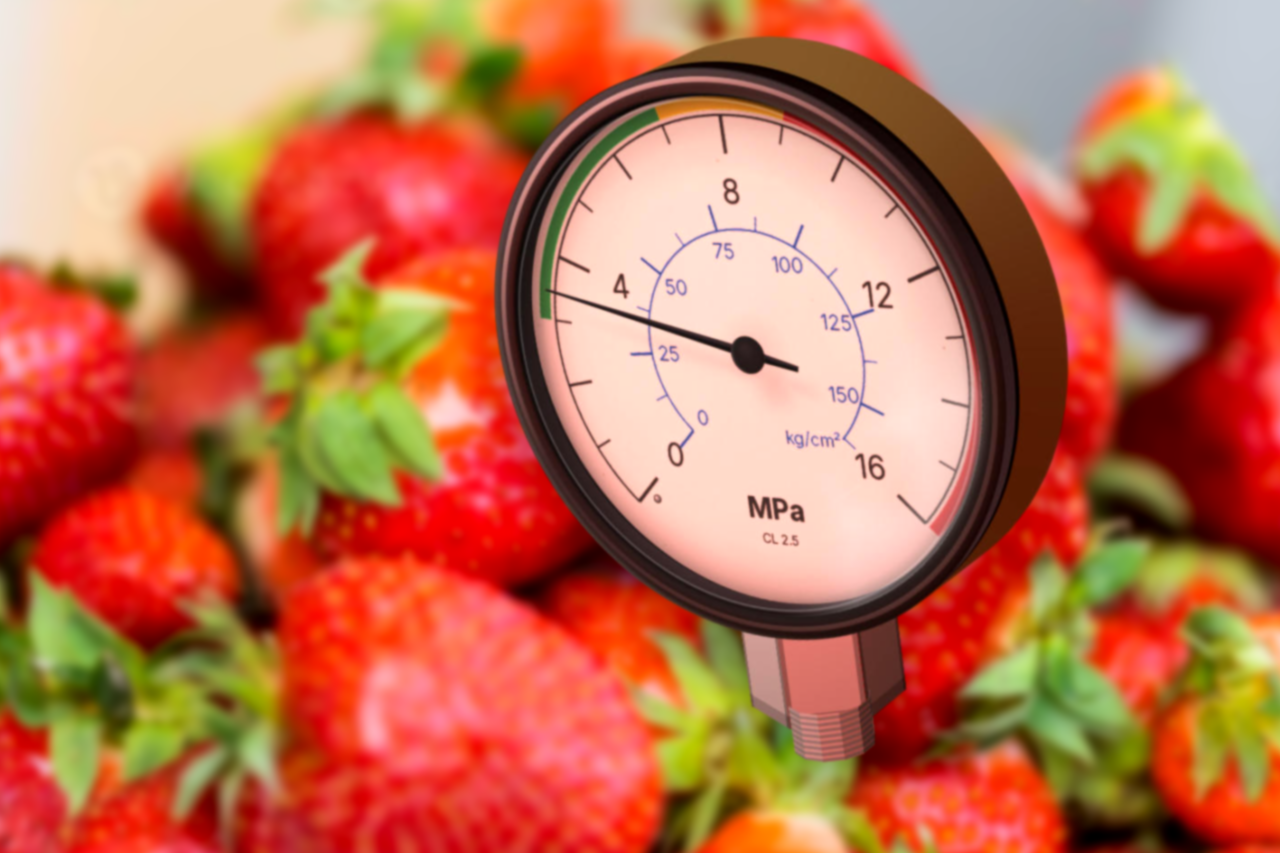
**3.5** MPa
